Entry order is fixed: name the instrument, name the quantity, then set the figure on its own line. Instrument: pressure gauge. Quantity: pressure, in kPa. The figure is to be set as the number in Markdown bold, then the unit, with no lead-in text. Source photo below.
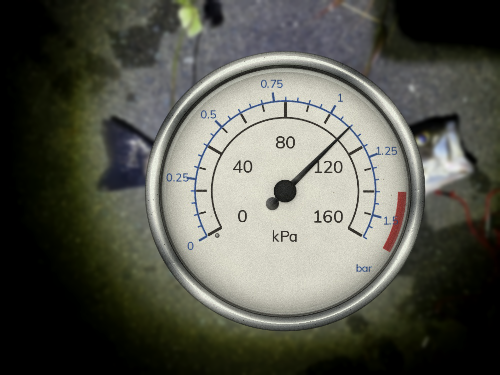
**110** kPa
